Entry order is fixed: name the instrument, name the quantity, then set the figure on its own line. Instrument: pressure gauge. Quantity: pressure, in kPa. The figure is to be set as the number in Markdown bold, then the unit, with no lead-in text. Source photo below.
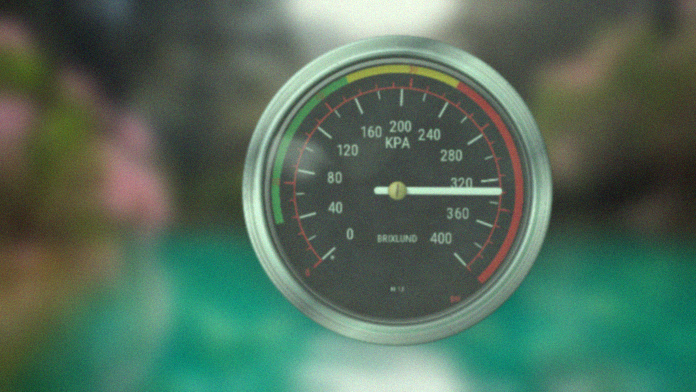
**330** kPa
